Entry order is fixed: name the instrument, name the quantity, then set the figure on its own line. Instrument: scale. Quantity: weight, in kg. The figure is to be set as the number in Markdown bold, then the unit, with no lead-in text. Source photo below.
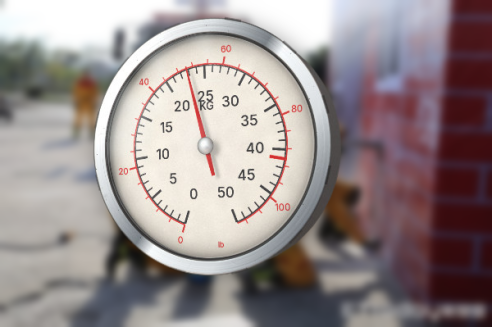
**23** kg
